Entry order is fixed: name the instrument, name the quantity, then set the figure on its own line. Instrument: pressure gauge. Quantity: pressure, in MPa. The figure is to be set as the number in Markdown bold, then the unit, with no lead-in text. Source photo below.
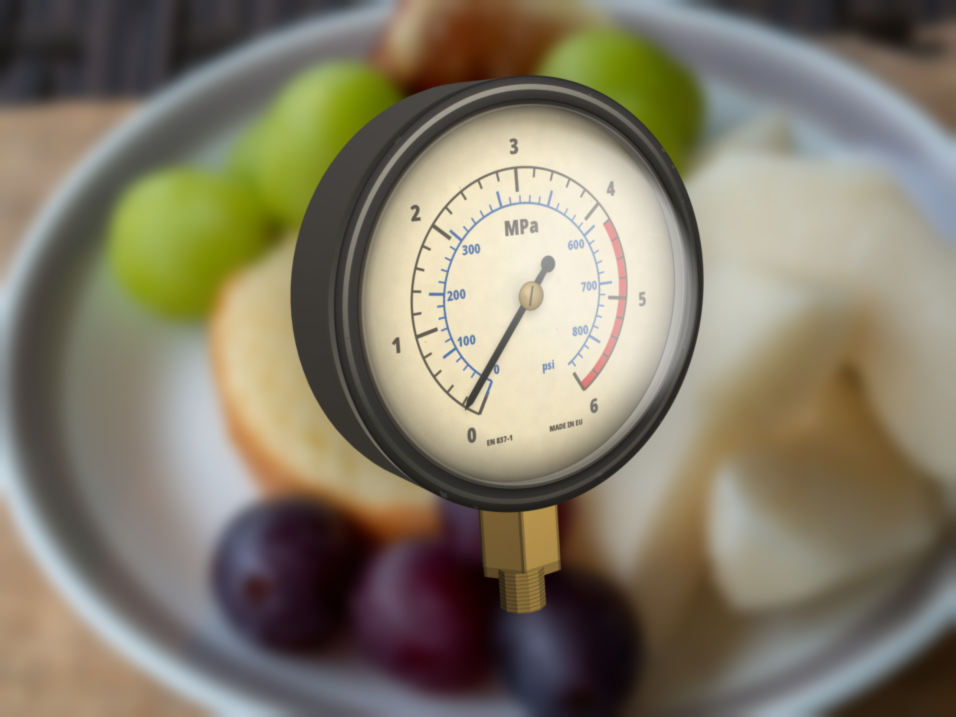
**0.2** MPa
